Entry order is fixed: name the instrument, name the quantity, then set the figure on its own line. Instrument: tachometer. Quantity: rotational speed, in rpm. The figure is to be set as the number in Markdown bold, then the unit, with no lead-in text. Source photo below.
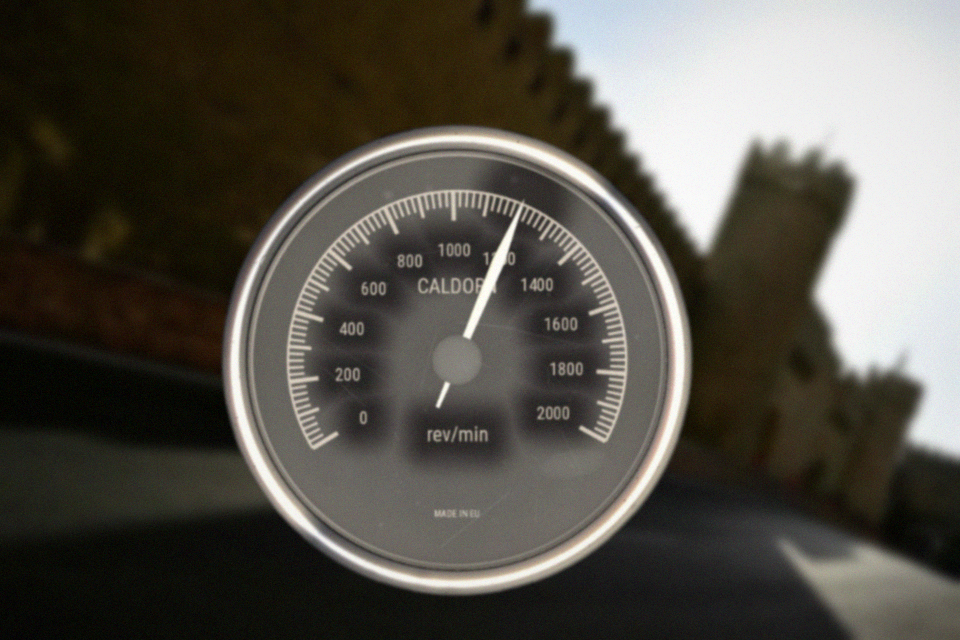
**1200** rpm
